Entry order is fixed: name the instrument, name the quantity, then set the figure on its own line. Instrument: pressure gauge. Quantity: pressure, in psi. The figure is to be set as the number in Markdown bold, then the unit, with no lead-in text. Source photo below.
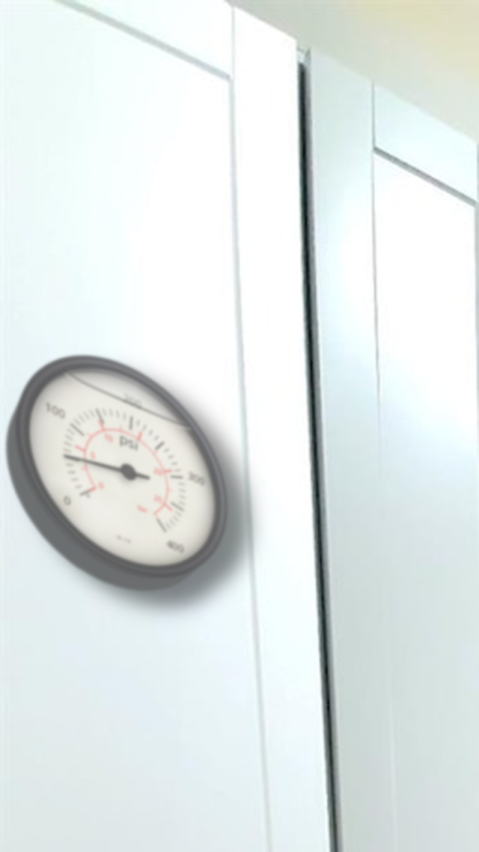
**50** psi
